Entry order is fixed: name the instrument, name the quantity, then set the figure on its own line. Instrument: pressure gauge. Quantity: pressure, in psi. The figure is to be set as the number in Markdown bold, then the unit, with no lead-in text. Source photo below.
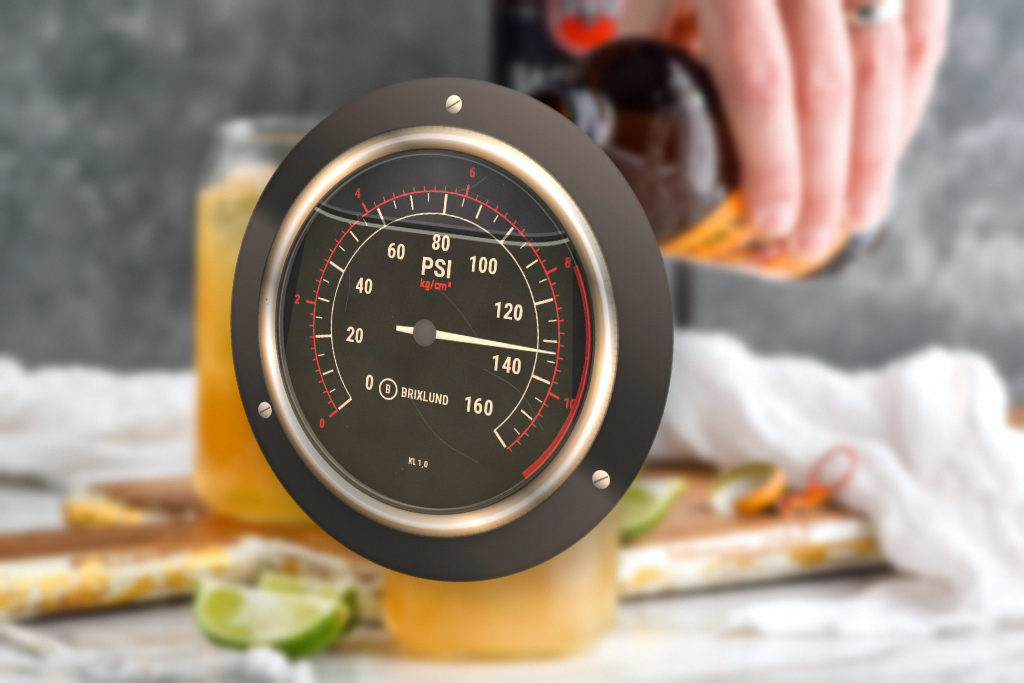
**132.5** psi
